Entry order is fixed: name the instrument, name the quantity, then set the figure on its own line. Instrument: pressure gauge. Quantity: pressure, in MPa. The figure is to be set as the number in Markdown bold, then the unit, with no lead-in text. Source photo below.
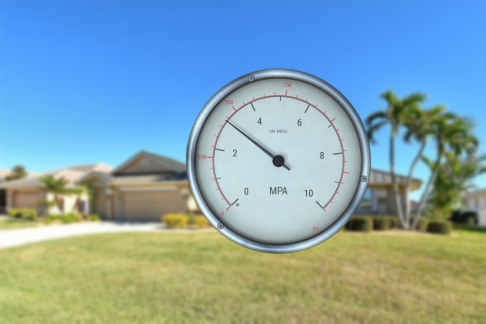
**3** MPa
